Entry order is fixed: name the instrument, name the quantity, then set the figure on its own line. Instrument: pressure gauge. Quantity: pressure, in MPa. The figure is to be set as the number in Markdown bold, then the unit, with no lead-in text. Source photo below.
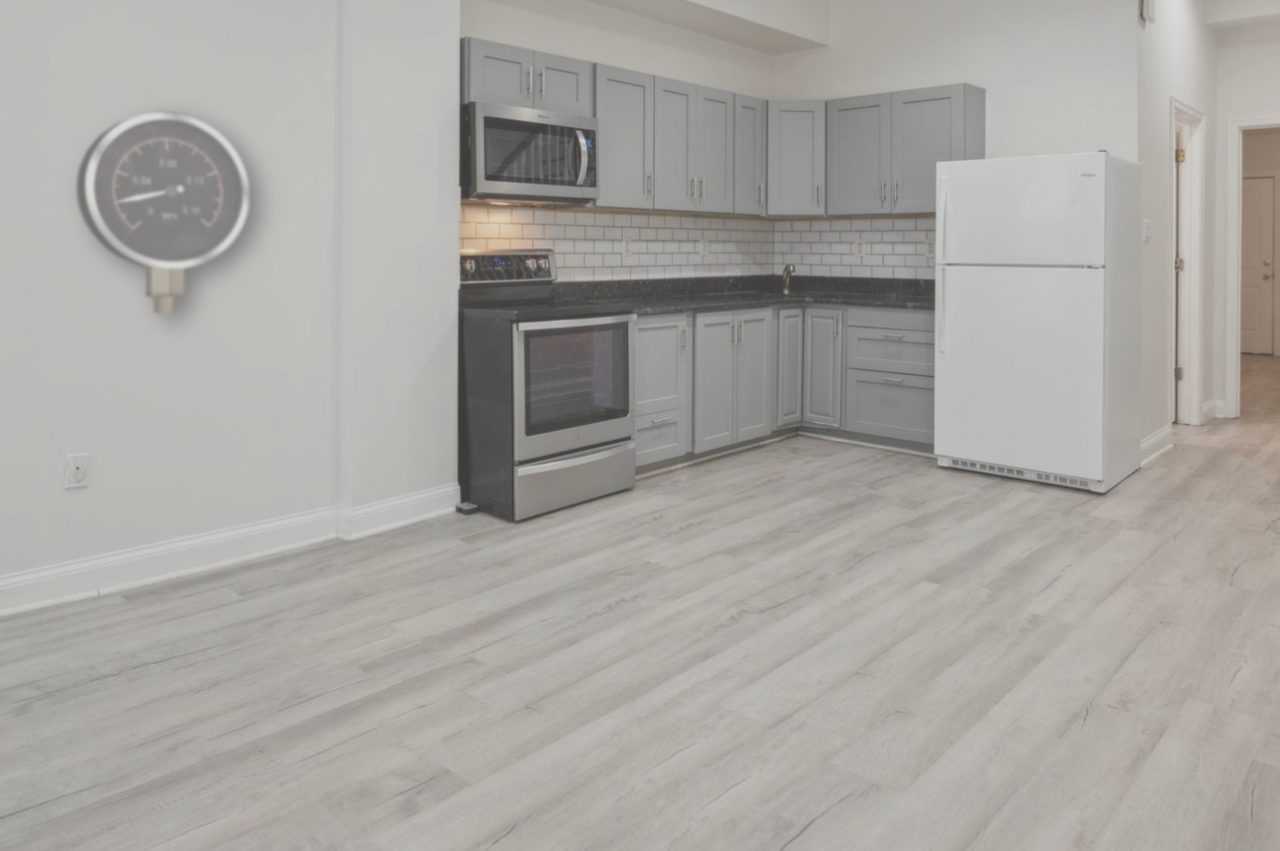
**0.02** MPa
